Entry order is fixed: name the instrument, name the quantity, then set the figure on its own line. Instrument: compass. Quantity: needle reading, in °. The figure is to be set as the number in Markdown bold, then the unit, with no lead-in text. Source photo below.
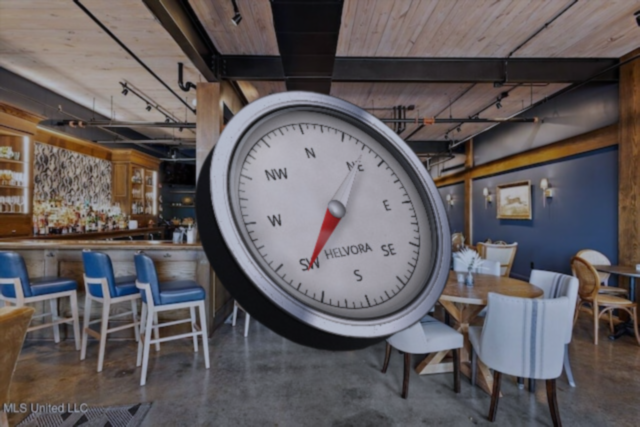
**225** °
